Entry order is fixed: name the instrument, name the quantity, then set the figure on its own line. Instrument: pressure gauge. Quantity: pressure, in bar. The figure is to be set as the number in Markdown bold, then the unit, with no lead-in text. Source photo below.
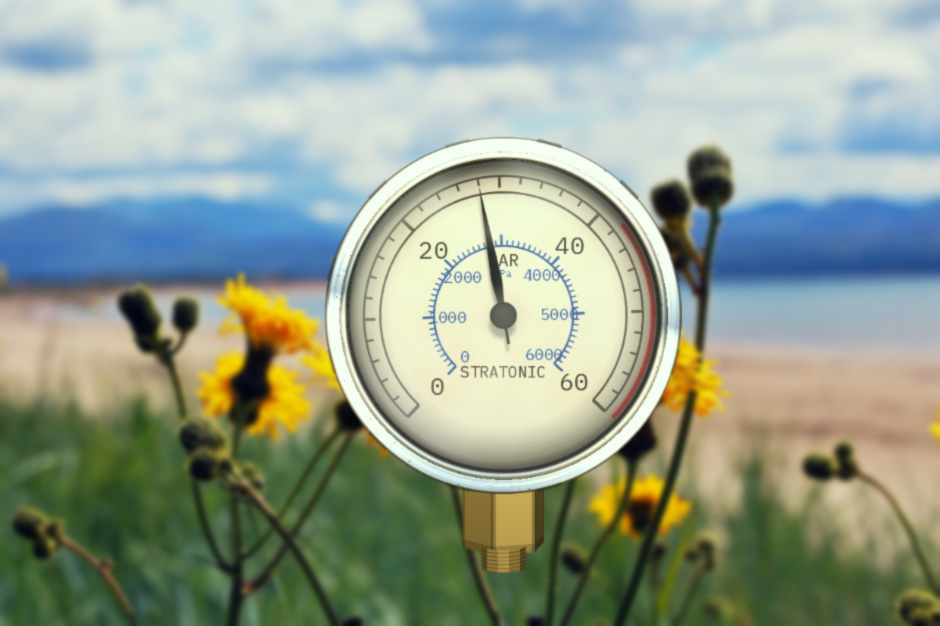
**28** bar
